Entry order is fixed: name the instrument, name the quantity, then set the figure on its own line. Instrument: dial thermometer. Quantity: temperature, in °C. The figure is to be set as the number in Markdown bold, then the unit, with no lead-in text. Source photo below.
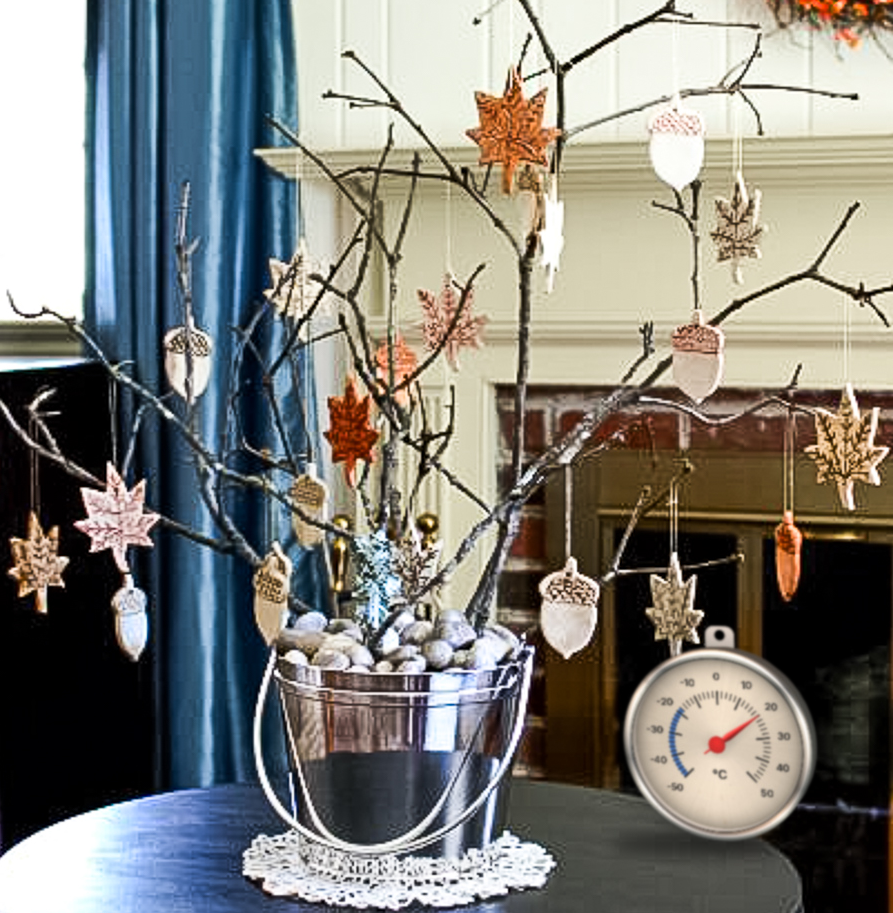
**20** °C
